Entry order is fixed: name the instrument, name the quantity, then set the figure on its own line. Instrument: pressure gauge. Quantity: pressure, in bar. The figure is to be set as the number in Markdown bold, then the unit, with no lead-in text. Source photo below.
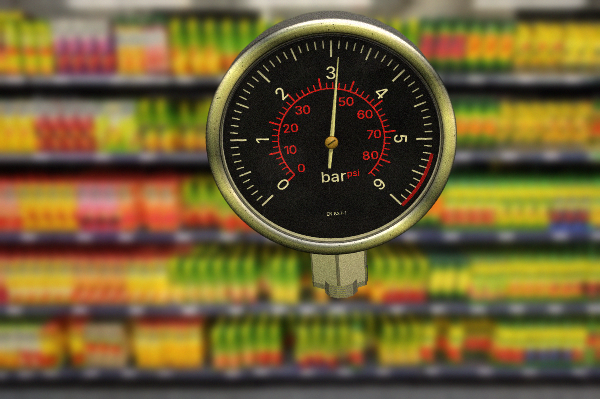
**3.1** bar
